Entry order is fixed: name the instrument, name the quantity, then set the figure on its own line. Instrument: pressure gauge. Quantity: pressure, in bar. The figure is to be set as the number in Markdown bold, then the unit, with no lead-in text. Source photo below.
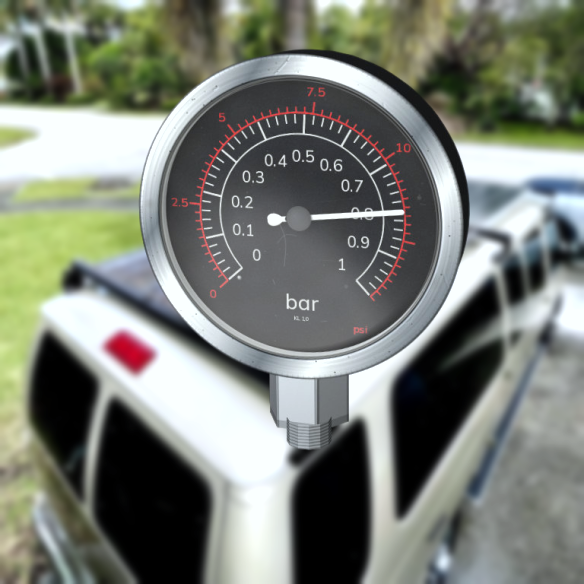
**0.8** bar
